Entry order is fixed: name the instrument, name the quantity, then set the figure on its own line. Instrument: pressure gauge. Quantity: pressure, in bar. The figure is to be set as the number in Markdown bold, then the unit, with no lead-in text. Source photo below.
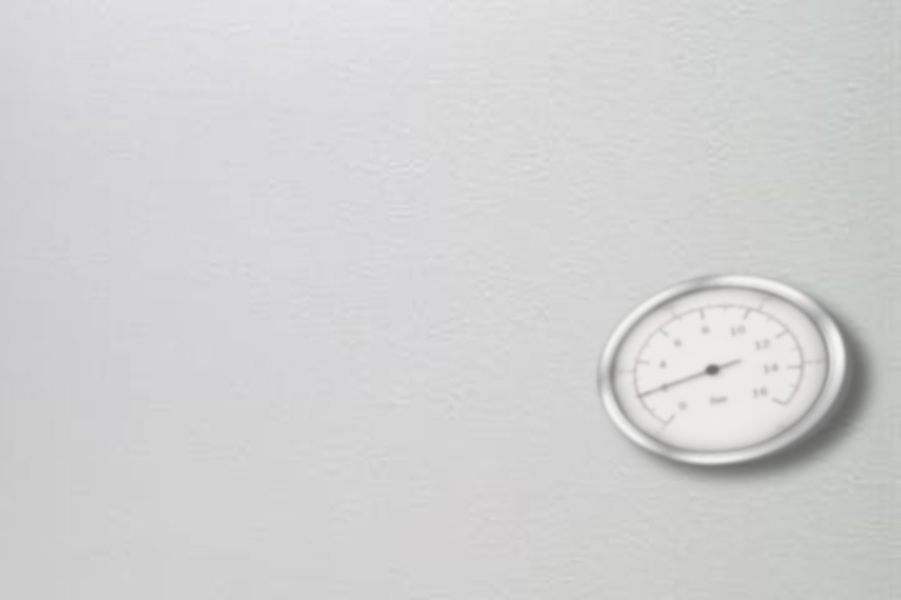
**2** bar
